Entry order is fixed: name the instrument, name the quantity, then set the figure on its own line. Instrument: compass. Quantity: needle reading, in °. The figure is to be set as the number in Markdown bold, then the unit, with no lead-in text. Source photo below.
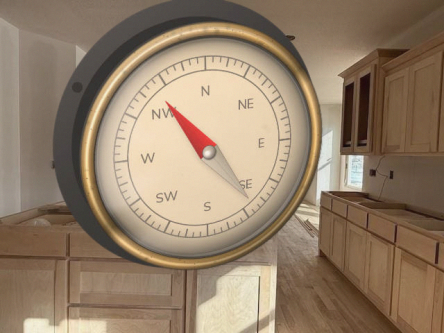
**322.5** °
